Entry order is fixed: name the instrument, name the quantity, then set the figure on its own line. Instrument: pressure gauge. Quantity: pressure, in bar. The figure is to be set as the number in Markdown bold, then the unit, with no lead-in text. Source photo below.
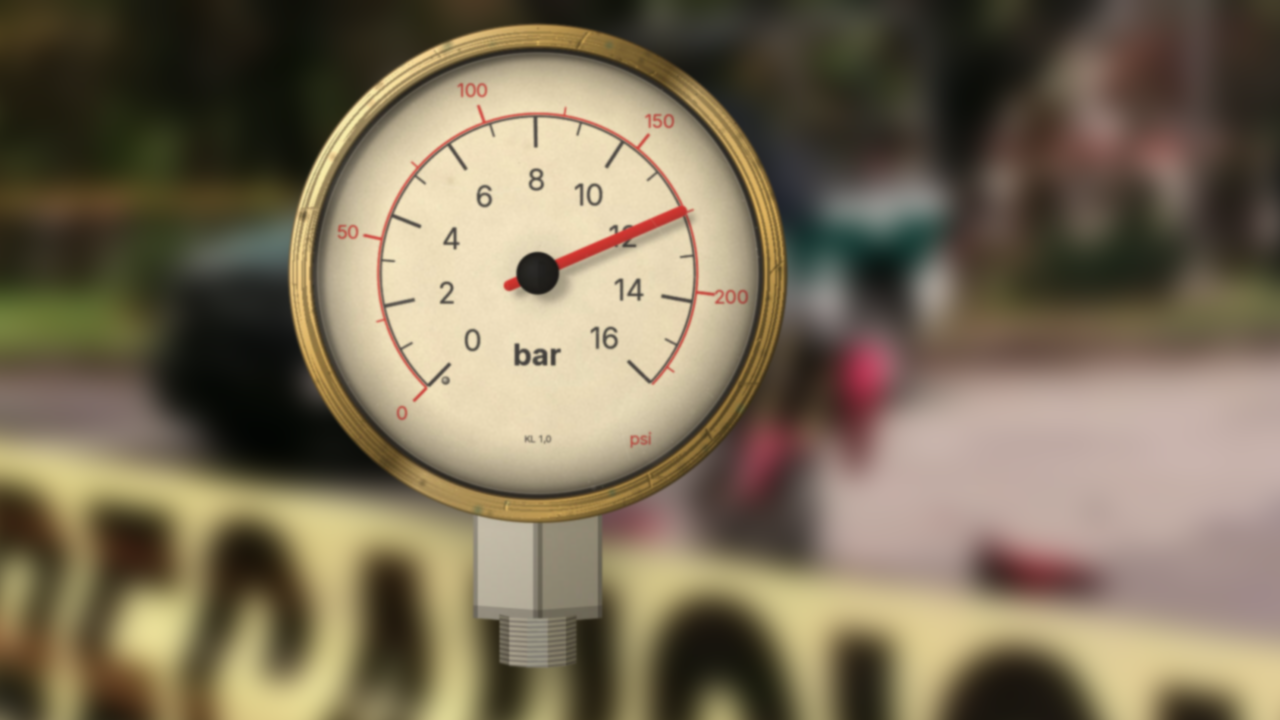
**12** bar
